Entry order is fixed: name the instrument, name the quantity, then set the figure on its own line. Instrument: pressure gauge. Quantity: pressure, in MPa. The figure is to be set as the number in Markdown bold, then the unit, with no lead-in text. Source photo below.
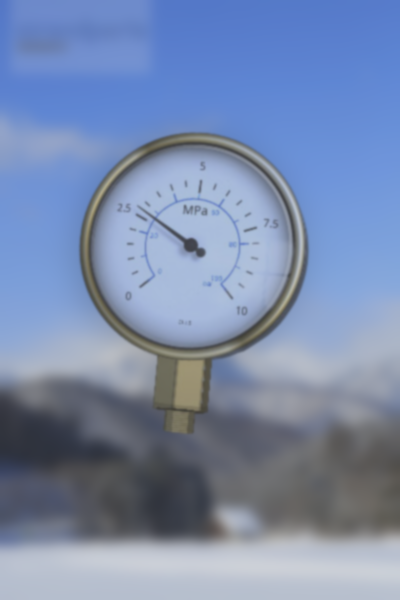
**2.75** MPa
